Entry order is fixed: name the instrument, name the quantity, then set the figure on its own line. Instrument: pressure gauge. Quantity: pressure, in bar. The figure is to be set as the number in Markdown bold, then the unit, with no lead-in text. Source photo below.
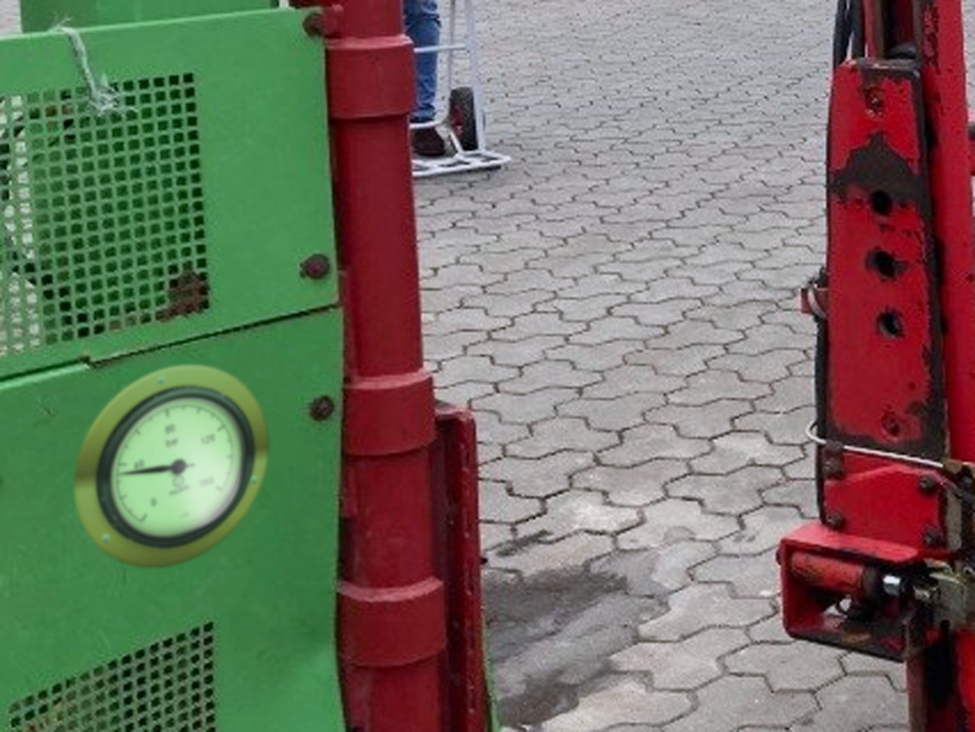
**35** bar
